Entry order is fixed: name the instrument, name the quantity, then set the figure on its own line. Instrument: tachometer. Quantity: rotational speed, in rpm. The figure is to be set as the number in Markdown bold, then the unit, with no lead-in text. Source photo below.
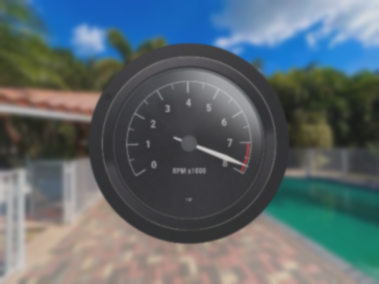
**7750** rpm
